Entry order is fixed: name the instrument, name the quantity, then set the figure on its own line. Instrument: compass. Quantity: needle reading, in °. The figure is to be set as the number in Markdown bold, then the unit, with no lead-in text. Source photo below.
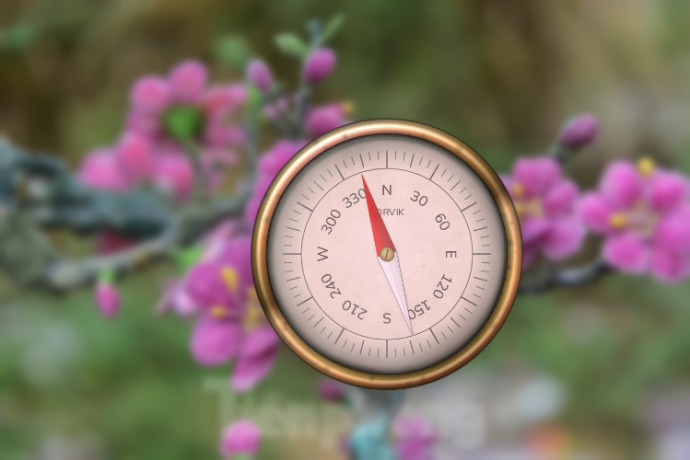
**342.5** °
